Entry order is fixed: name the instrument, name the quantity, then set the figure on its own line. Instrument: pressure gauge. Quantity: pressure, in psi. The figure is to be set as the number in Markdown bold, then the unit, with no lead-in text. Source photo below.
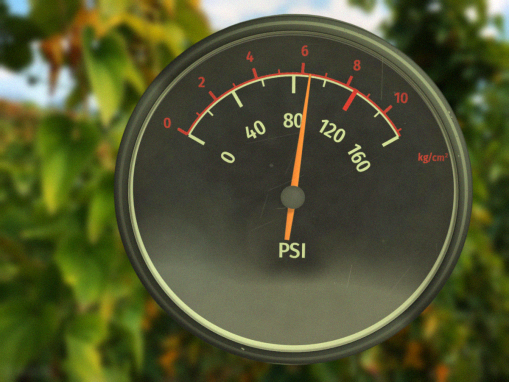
**90** psi
